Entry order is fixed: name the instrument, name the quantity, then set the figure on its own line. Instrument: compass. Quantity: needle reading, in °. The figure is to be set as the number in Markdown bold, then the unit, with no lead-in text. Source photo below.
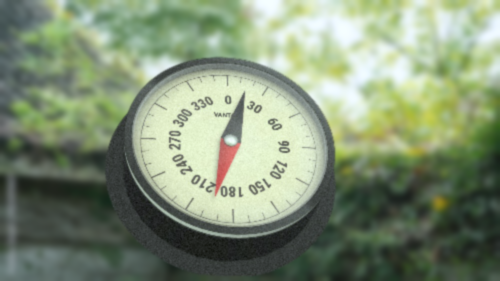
**195** °
